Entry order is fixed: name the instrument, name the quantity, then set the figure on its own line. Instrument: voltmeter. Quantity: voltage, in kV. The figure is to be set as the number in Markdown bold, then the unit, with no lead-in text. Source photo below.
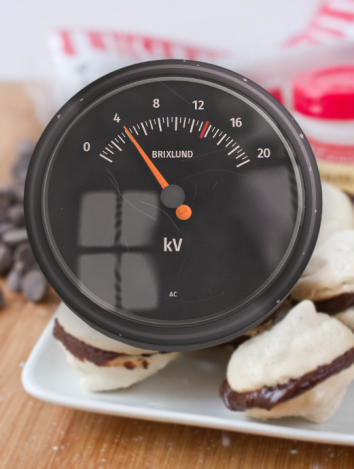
**4** kV
